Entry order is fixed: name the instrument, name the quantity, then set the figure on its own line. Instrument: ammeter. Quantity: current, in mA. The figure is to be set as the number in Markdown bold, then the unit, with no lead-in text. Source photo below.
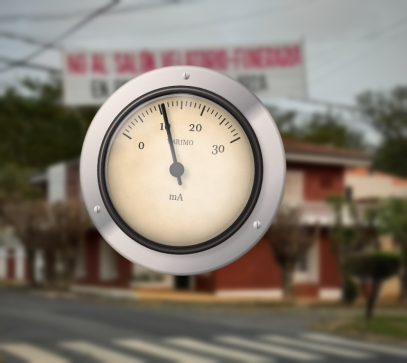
**11** mA
